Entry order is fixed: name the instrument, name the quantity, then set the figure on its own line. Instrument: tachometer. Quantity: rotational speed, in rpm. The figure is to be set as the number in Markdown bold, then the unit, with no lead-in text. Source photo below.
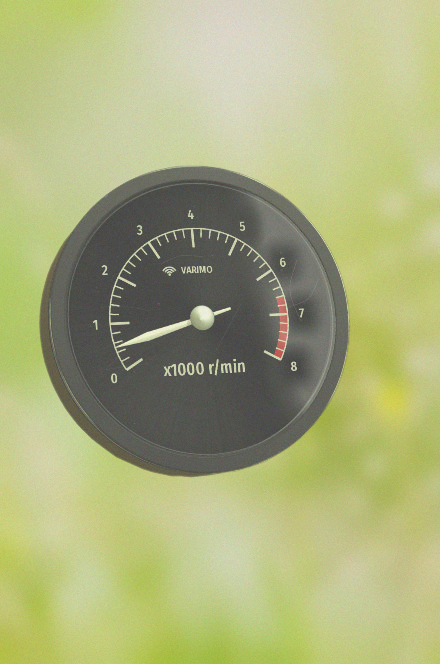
**500** rpm
